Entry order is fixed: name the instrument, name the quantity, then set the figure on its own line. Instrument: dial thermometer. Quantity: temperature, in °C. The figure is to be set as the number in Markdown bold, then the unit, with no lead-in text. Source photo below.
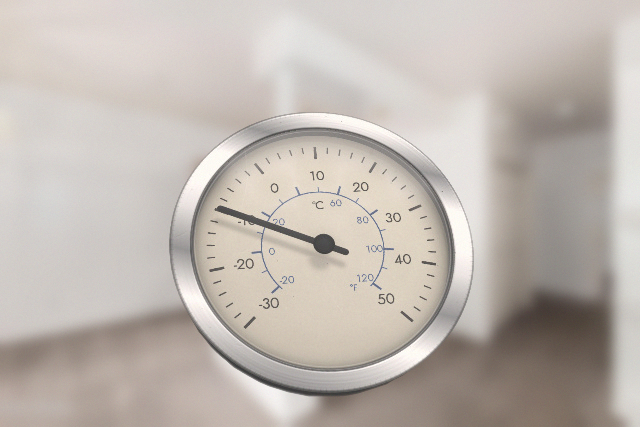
**-10** °C
